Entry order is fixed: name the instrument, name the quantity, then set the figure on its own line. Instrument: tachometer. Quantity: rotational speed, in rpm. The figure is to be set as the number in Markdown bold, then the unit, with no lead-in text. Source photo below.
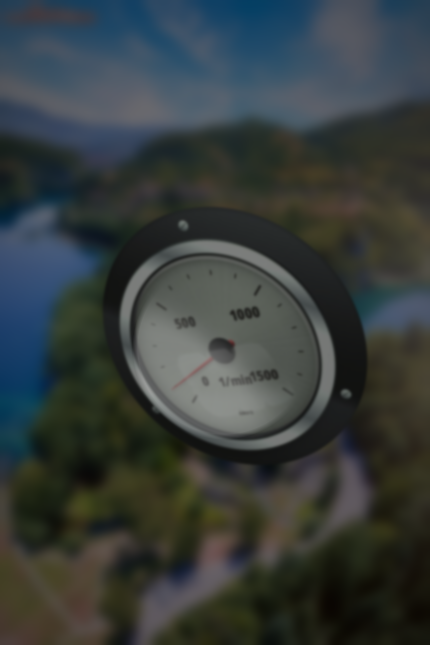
**100** rpm
